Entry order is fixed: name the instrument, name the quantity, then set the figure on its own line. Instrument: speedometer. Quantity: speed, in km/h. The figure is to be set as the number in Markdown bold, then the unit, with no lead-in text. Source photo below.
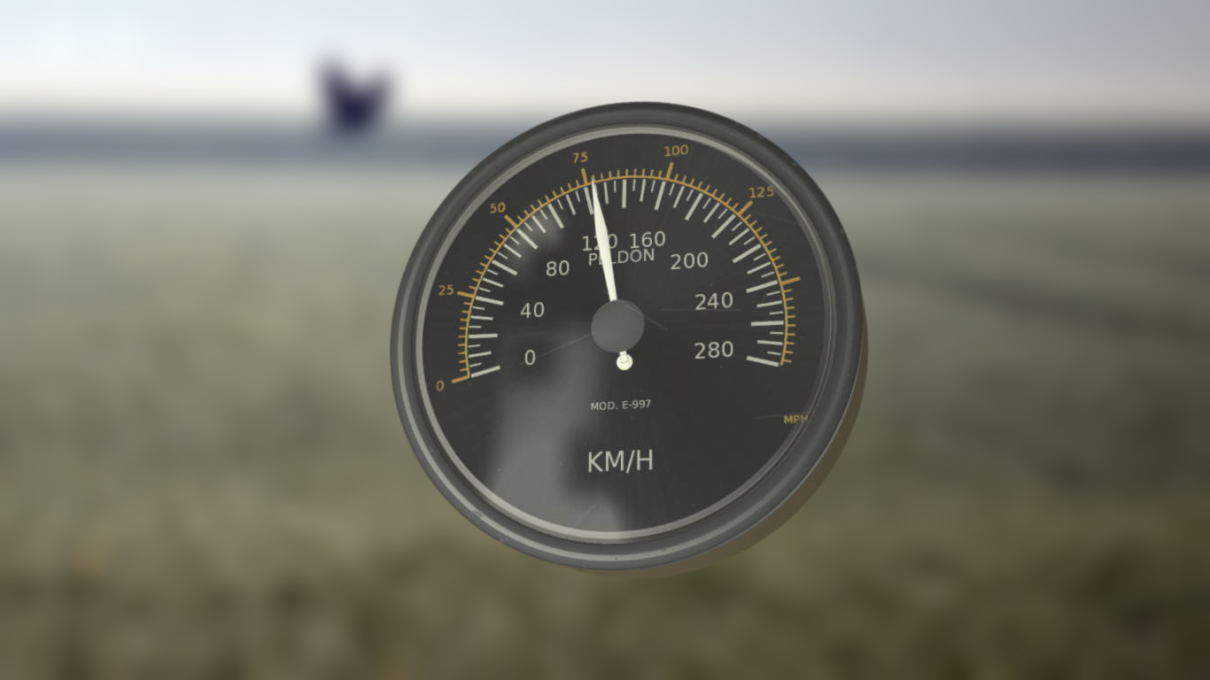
**125** km/h
